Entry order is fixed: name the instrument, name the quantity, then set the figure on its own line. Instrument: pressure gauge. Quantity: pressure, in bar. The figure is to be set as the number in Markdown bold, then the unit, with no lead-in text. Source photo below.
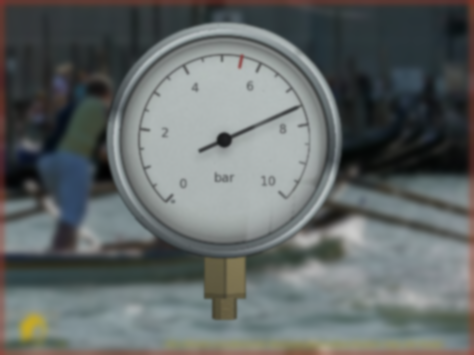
**7.5** bar
